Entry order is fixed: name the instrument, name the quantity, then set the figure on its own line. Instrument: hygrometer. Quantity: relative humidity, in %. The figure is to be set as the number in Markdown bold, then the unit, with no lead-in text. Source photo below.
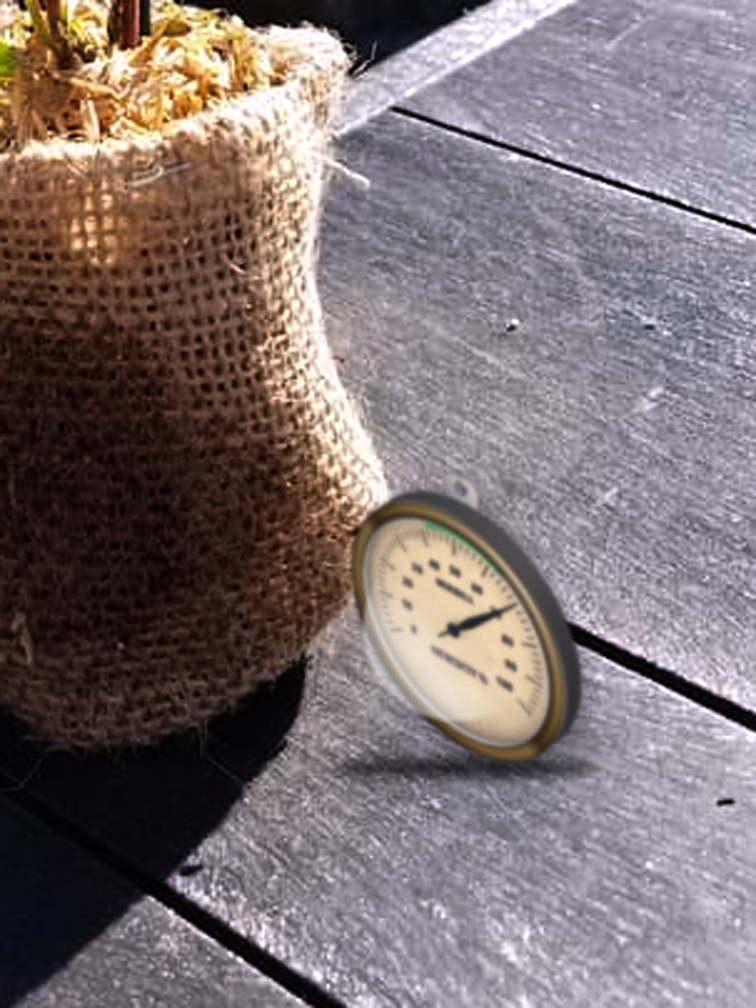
**70** %
